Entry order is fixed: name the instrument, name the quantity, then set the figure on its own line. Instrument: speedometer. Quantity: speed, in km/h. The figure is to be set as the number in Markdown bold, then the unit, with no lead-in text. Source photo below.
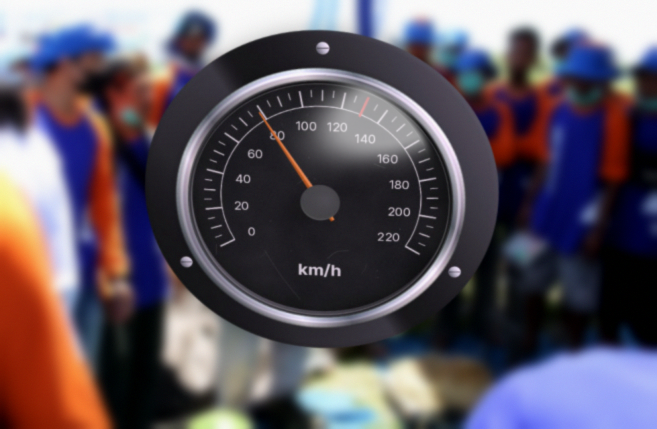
**80** km/h
